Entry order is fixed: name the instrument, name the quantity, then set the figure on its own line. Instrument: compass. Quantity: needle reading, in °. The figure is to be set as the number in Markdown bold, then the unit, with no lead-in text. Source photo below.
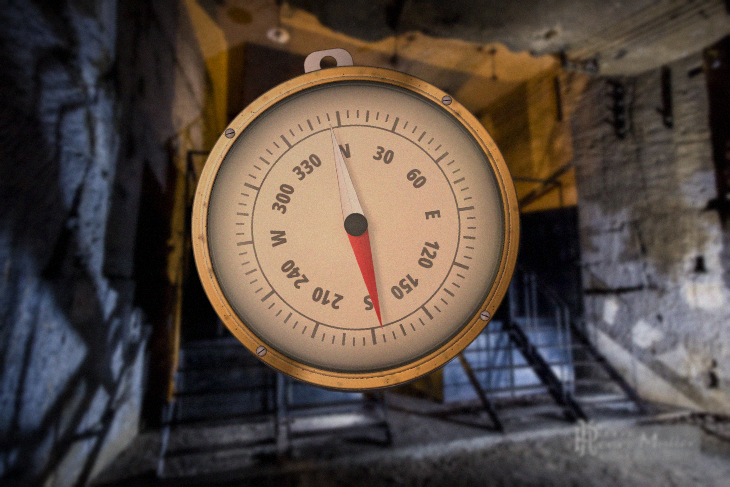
**175** °
